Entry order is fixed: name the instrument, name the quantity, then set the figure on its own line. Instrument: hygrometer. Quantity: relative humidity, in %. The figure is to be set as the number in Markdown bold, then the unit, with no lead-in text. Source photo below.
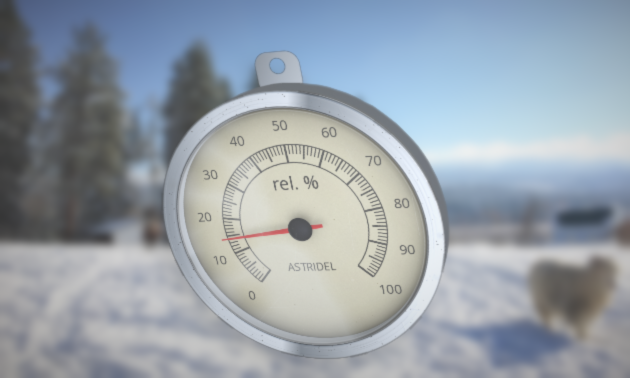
**15** %
